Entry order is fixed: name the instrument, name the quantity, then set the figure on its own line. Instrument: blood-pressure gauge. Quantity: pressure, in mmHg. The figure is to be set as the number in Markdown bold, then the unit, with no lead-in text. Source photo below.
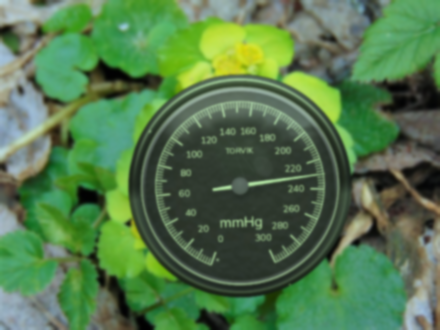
**230** mmHg
